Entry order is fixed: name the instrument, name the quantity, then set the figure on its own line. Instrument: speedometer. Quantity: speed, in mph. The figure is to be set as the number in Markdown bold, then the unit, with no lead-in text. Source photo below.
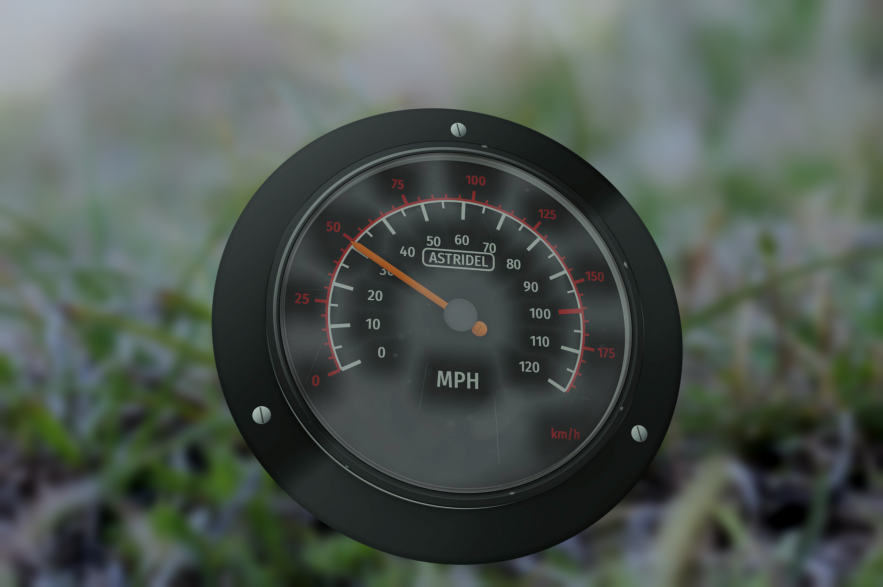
**30** mph
